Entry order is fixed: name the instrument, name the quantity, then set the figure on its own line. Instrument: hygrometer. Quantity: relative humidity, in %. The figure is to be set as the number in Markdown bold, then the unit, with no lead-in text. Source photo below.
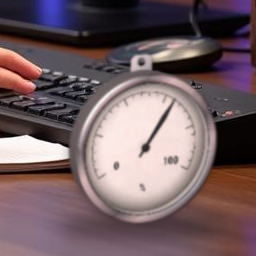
**64** %
